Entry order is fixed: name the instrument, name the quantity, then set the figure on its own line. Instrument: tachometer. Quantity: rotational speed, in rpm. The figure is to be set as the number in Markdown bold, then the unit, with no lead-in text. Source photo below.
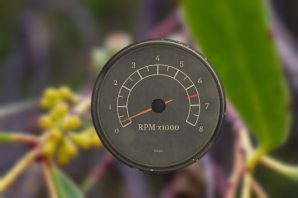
**250** rpm
